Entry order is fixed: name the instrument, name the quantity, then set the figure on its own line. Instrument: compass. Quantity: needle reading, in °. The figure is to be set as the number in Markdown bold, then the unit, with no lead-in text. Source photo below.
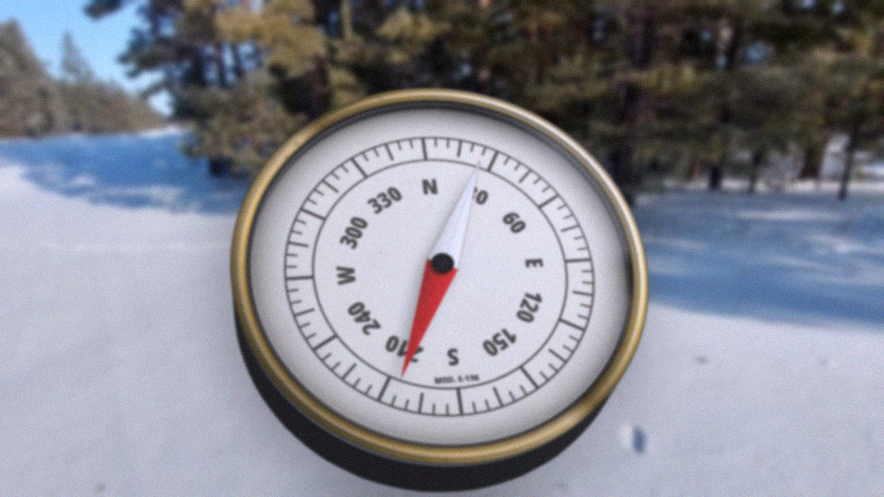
**205** °
